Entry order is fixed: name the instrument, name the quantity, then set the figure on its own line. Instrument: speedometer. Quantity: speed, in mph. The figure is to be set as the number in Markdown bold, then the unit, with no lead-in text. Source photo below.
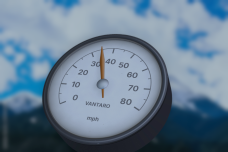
**35** mph
